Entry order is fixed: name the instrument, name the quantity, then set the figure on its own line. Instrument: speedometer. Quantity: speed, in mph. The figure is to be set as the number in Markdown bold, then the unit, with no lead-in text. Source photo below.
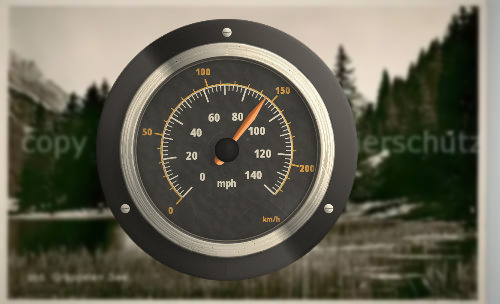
**90** mph
